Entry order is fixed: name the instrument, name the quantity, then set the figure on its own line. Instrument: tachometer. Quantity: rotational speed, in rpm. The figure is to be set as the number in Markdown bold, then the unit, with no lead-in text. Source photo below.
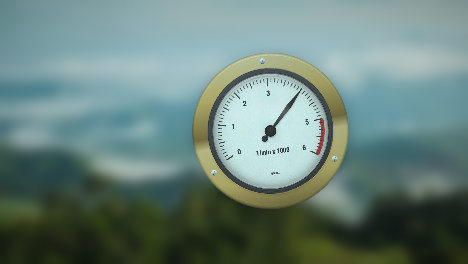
**4000** rpm
